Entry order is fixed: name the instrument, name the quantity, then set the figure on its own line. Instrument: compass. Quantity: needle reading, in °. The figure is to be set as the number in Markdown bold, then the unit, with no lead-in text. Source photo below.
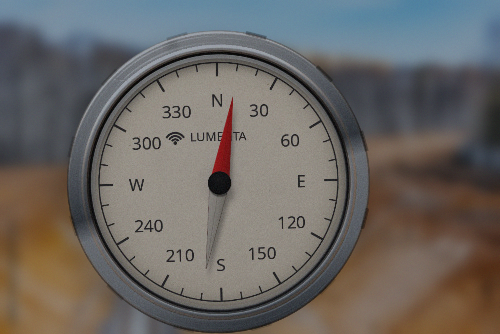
**10** °
